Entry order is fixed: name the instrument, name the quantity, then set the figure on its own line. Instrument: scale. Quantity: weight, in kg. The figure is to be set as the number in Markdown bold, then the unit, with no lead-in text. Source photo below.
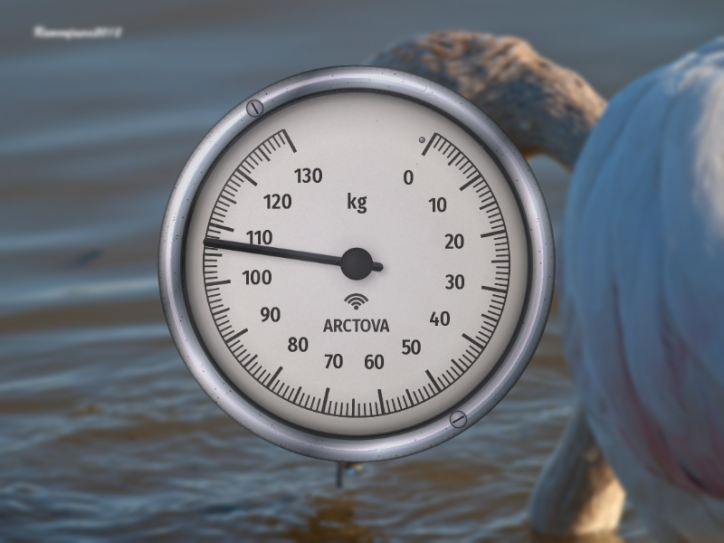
**107** kg
